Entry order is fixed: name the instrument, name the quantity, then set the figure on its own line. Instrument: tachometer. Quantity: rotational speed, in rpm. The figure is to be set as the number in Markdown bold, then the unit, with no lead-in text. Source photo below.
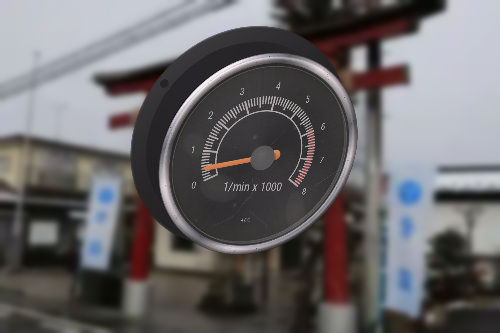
**500** rpm
